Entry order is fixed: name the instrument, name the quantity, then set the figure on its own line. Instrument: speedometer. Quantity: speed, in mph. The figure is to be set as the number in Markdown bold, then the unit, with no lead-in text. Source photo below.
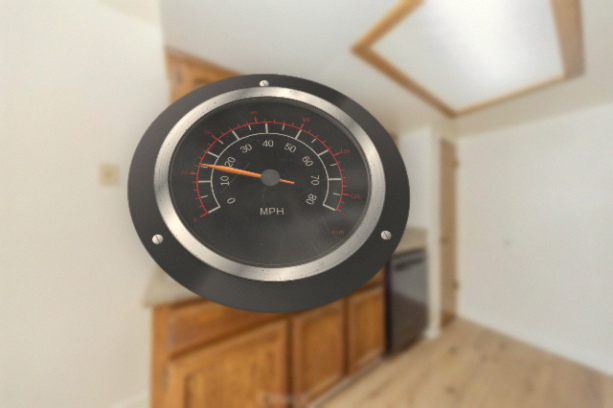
**15** mph
